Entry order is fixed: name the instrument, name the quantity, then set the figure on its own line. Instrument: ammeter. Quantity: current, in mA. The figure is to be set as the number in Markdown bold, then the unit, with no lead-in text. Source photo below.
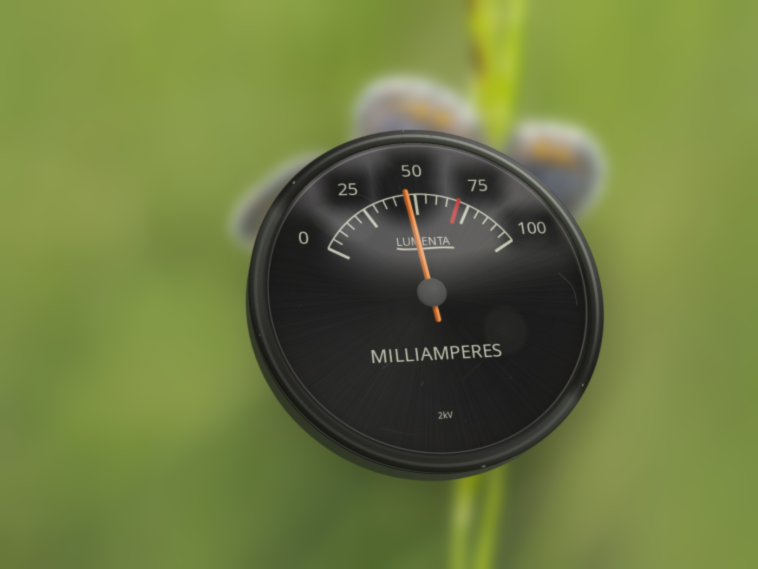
**45** mA
